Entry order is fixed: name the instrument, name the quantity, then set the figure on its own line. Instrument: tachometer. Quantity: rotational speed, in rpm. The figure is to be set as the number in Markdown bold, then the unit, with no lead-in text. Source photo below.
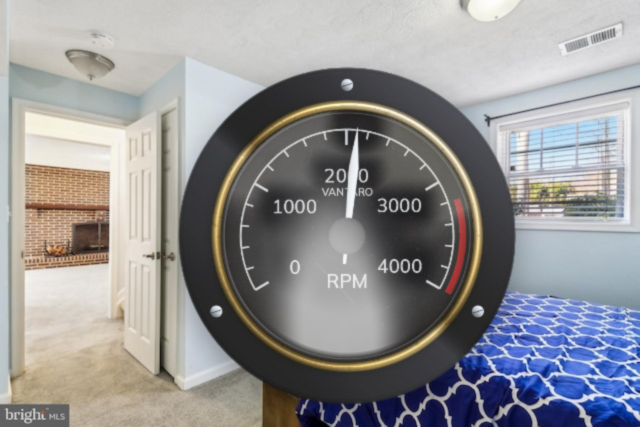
**2100** rpm
